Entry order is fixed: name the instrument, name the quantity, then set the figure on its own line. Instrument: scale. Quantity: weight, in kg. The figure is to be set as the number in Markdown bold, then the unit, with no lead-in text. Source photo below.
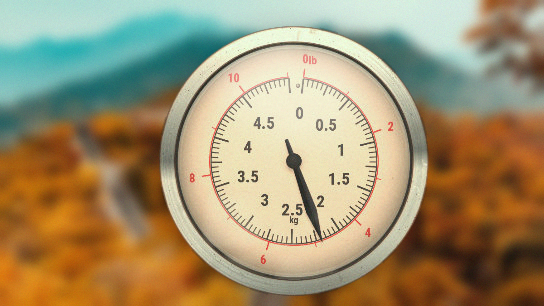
**2.2** kg
